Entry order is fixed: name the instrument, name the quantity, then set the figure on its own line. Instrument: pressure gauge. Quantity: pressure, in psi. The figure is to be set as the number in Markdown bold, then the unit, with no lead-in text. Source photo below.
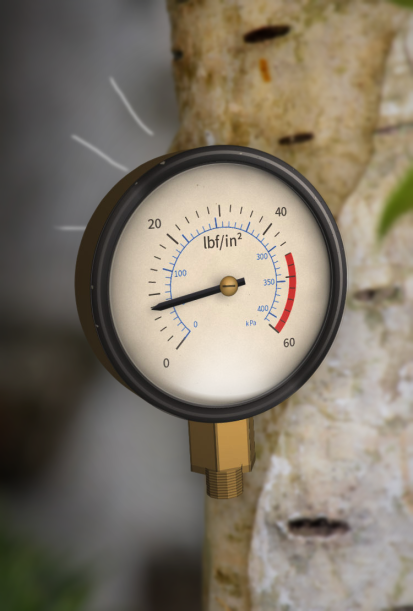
**8** psi
